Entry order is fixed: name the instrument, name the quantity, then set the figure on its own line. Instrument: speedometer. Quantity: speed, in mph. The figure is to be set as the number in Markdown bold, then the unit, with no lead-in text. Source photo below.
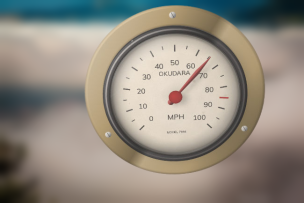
**65** mph
